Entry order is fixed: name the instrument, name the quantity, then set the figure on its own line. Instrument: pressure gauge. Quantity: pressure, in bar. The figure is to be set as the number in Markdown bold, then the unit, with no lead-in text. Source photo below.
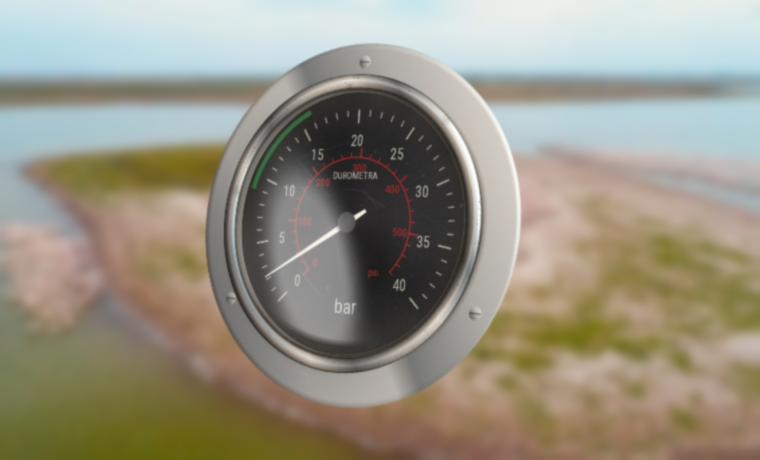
**2** bar
